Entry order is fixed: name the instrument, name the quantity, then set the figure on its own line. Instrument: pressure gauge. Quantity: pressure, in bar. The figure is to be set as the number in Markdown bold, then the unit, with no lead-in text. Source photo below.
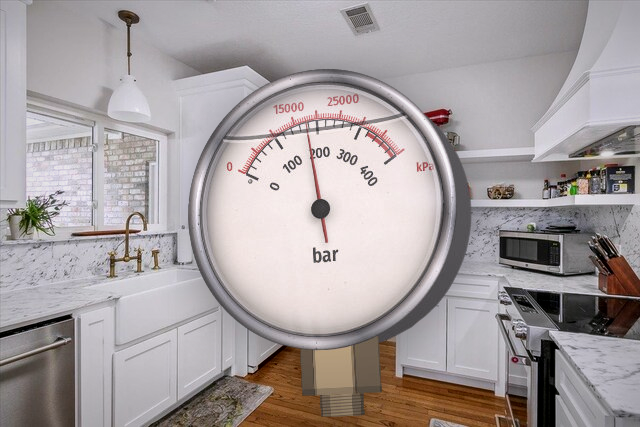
**180** bar
